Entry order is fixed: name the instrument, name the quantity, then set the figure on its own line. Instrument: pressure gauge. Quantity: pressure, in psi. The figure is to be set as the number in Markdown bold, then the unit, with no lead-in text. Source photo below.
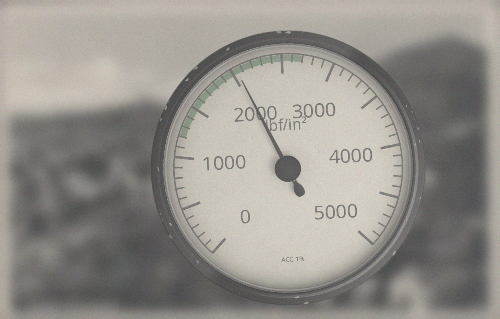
**2050** psi
